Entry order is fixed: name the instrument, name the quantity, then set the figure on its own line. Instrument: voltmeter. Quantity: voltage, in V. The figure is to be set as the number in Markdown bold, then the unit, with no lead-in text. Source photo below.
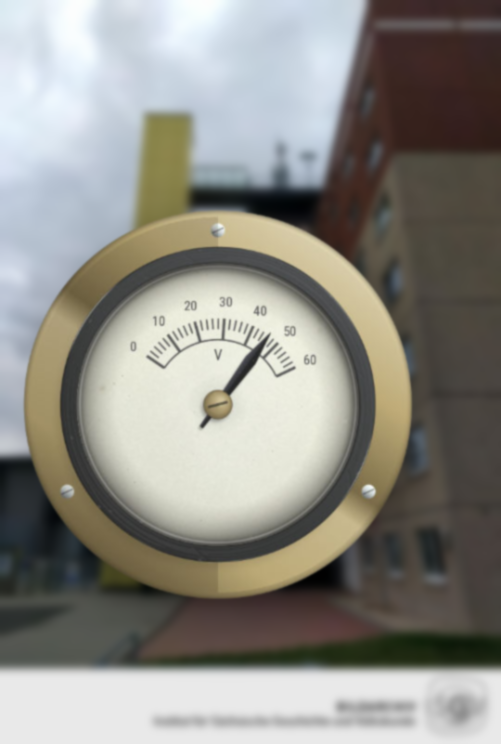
**46** V
